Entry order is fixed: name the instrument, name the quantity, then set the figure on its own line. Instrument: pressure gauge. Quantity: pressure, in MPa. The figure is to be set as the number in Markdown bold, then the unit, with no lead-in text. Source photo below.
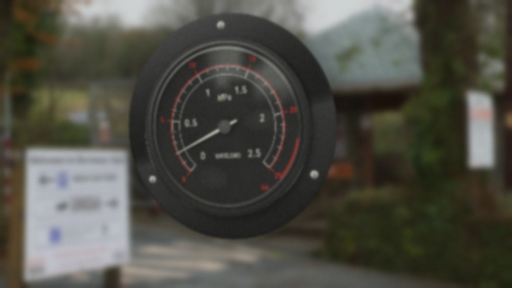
**0.2** MPa
